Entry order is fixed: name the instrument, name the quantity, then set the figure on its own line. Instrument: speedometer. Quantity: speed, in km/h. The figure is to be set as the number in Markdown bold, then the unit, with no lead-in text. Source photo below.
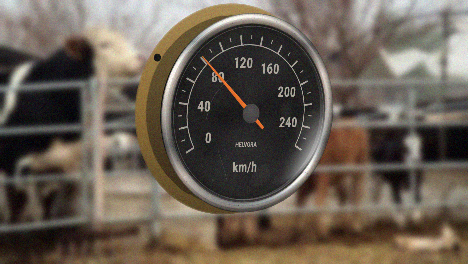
**80** km/h
